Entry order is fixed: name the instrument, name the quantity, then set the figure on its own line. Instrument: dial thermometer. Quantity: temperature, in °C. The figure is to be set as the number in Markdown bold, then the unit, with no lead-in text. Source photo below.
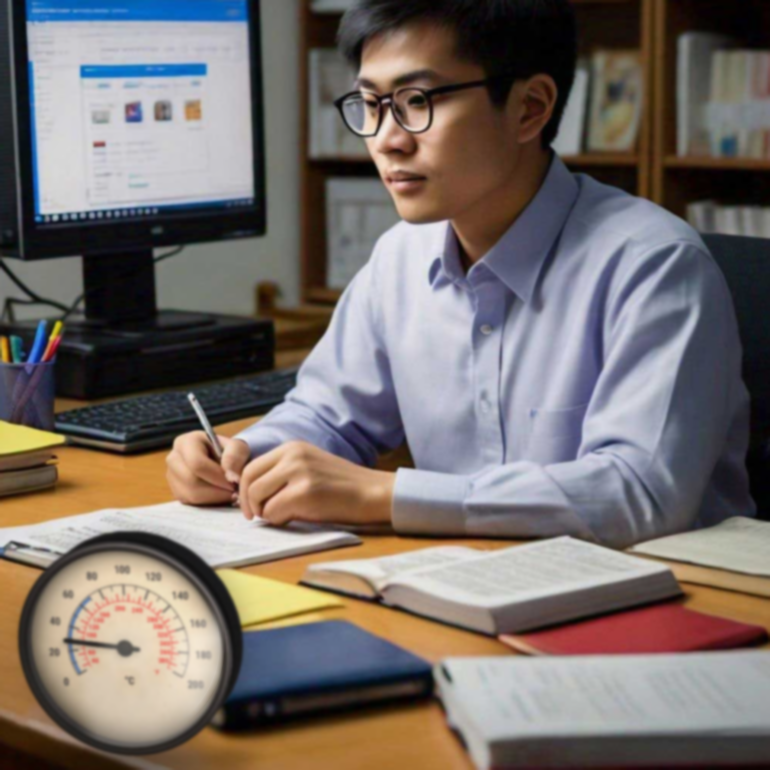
**30** °C
